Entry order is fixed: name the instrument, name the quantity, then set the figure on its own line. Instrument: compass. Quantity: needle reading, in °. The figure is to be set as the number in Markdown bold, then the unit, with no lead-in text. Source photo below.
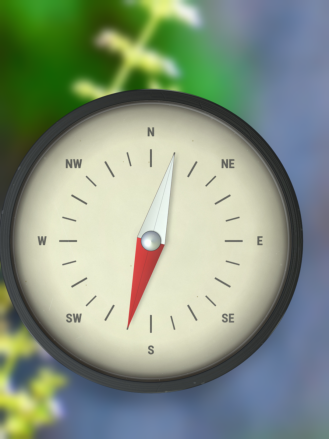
**195** °
